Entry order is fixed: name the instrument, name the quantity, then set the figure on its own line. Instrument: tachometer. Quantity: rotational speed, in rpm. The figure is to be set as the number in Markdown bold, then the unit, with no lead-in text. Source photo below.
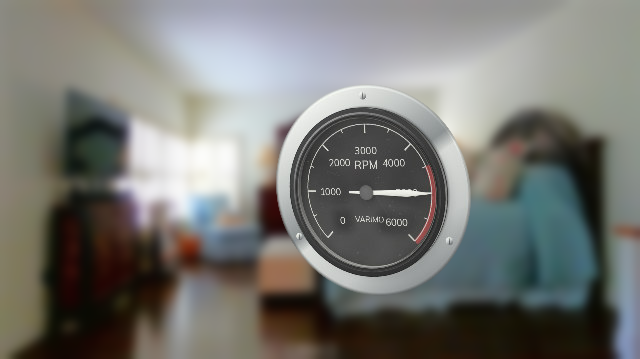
**5000** rpm
